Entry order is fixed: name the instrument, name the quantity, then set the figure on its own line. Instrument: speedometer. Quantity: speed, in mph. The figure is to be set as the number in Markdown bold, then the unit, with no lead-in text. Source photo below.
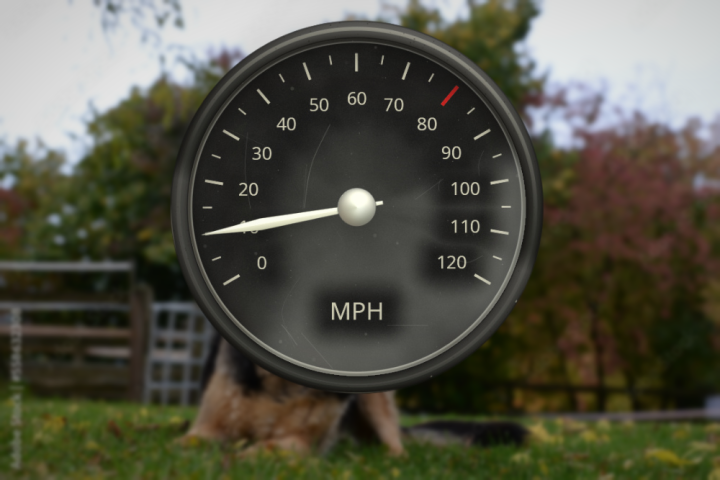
**10** mph
